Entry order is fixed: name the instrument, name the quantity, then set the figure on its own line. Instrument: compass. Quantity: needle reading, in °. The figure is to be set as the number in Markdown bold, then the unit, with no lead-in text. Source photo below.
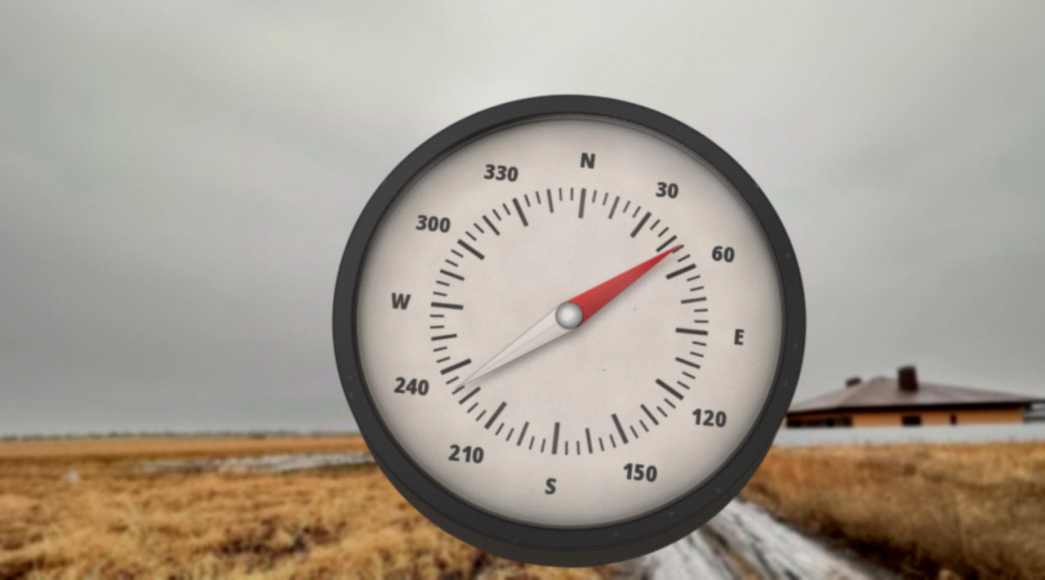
**50** °
